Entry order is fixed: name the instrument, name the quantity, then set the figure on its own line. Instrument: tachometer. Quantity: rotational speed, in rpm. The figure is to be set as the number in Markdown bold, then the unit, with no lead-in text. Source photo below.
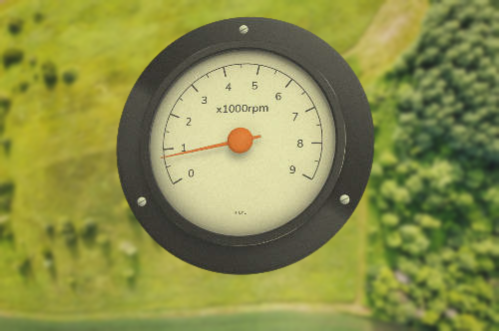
**750** rpm
